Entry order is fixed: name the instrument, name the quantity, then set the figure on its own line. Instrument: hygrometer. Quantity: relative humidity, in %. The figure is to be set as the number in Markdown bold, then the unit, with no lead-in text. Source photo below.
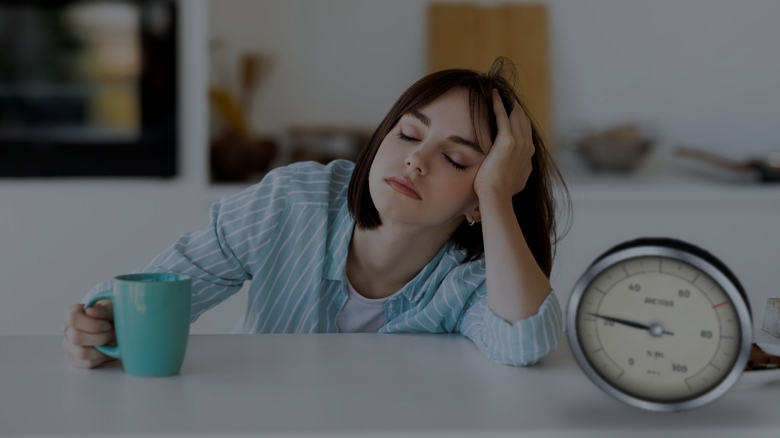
**22.5** %
